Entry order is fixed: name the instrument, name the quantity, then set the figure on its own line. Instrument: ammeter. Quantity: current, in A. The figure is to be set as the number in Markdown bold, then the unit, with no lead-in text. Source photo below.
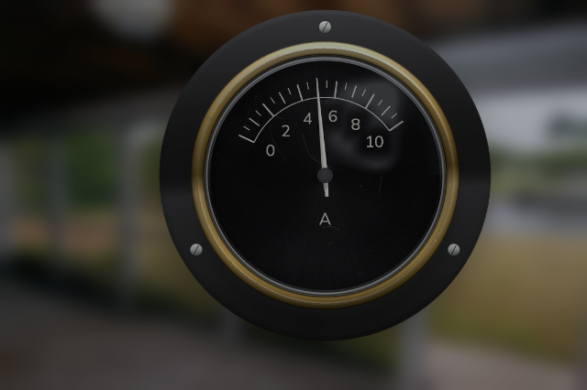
**5** A
